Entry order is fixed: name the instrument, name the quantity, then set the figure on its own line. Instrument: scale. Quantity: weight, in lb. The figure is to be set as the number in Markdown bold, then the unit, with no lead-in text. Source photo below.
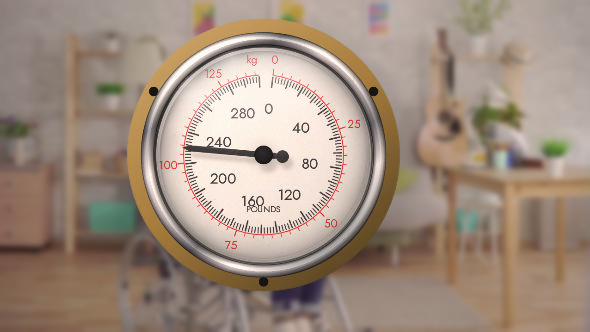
**230** lb
